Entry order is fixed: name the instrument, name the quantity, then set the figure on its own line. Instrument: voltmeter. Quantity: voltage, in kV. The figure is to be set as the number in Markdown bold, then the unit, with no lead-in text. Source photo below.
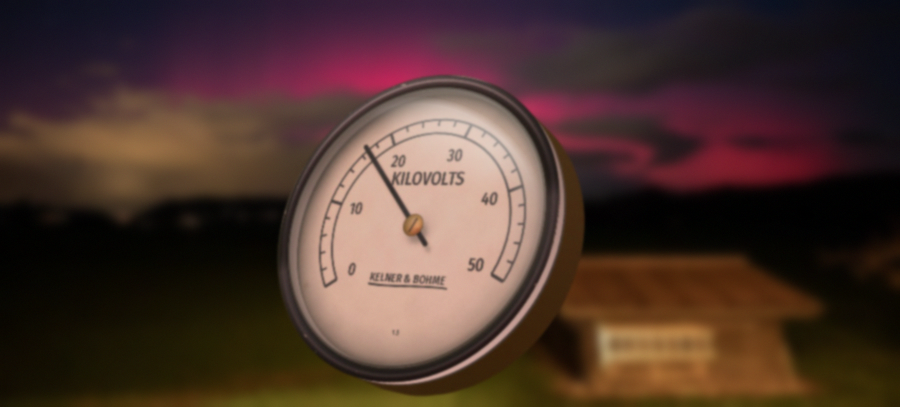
**17** kV
